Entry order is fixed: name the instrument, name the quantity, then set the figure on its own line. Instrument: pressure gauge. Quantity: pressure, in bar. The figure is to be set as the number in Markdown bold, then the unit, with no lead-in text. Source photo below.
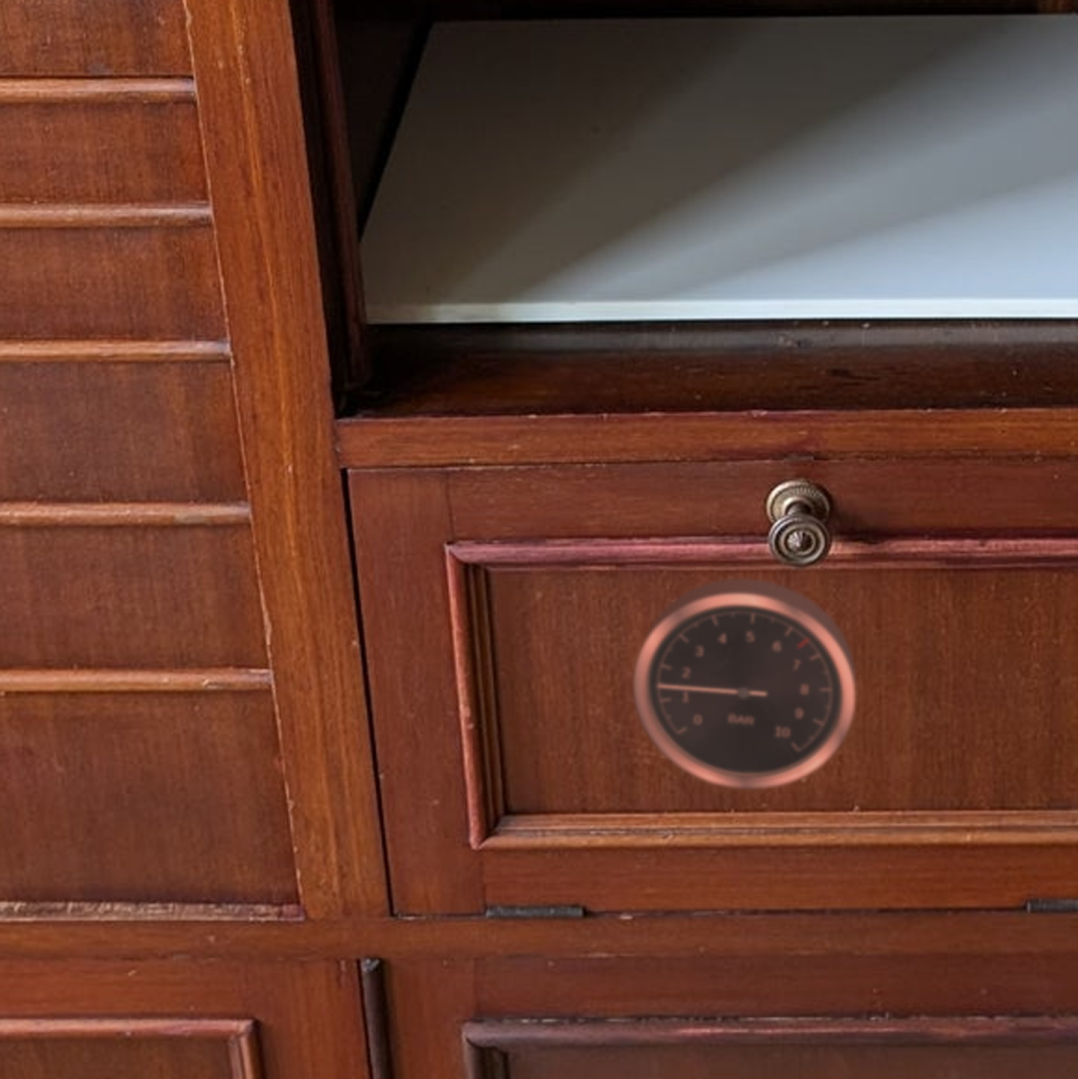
**1.5** bar
